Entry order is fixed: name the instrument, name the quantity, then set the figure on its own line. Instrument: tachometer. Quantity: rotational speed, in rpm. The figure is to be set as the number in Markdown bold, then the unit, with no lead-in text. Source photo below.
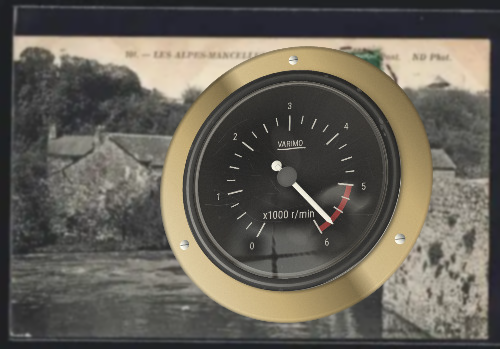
**5750** rpm
